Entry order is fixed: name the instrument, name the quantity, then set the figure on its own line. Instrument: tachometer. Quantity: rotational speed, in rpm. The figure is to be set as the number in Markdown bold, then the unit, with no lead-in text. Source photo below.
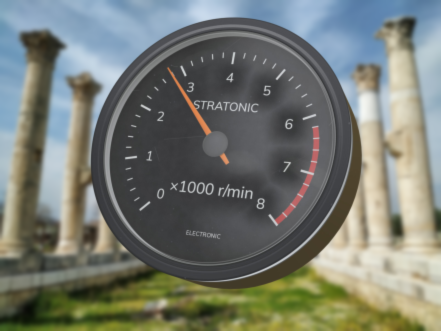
**2800** rpm
